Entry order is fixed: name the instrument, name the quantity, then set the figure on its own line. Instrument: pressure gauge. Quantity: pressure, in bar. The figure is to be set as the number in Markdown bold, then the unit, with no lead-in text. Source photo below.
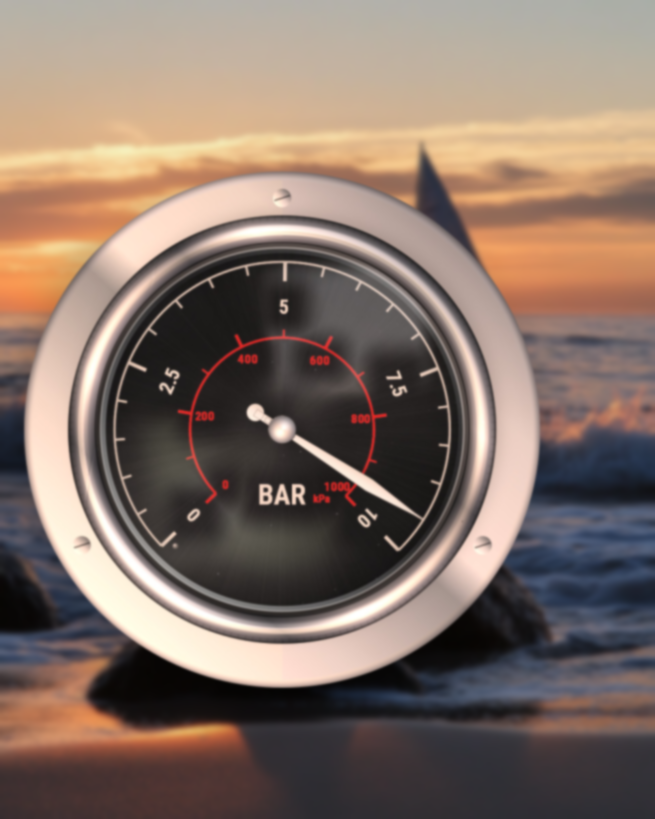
**9.5** bar
